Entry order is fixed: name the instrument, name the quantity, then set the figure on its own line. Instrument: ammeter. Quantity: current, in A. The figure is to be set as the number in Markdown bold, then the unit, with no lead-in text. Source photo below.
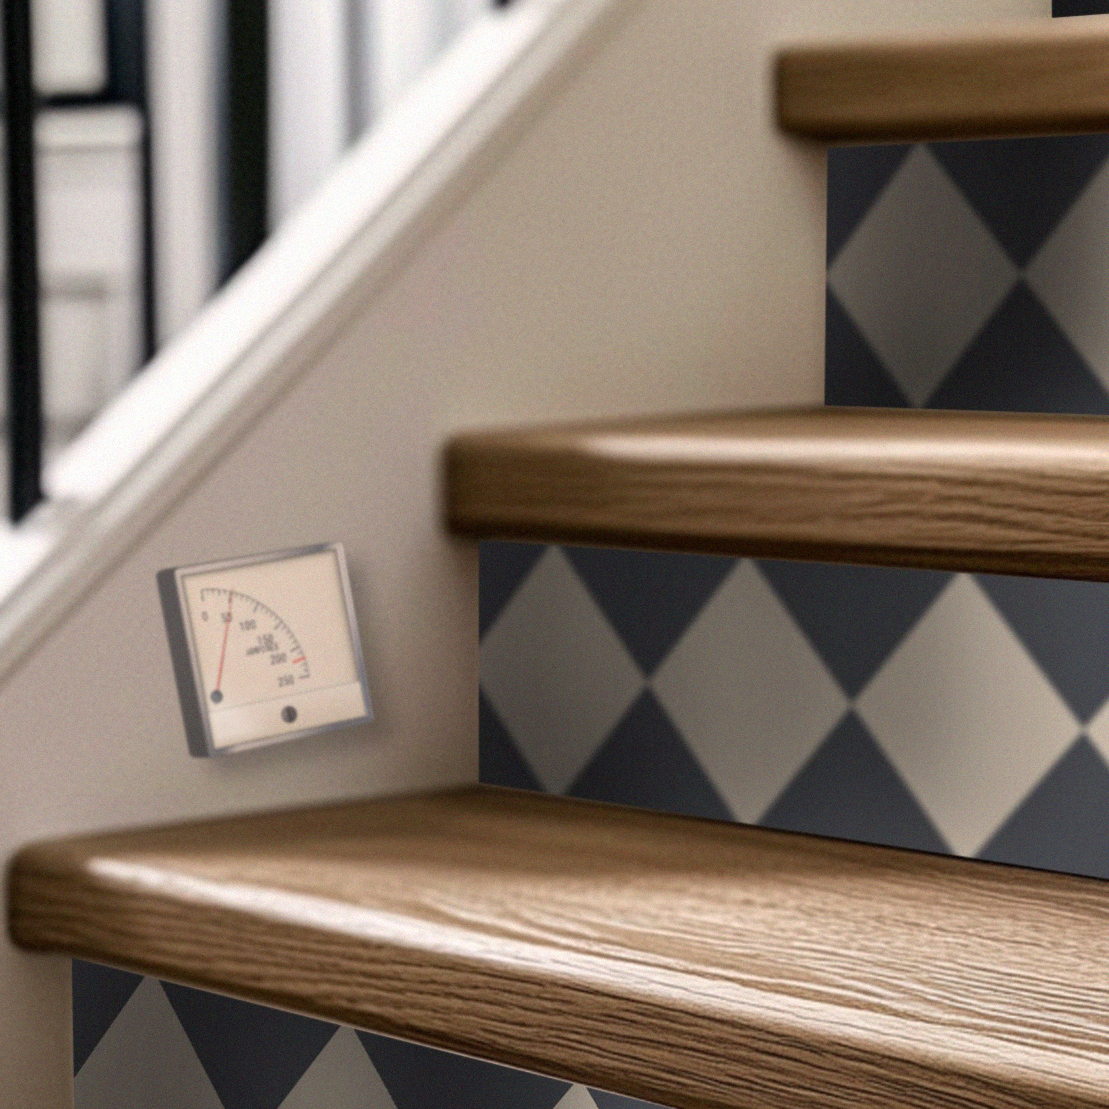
**50** A
